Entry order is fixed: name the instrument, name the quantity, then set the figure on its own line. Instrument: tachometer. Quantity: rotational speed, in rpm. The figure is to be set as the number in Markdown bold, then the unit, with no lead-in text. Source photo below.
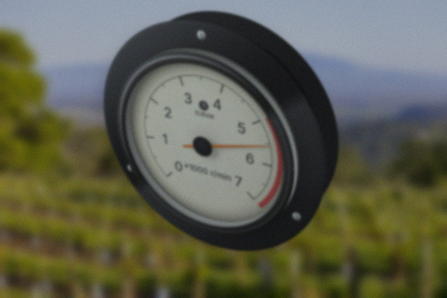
**5500** rpm
